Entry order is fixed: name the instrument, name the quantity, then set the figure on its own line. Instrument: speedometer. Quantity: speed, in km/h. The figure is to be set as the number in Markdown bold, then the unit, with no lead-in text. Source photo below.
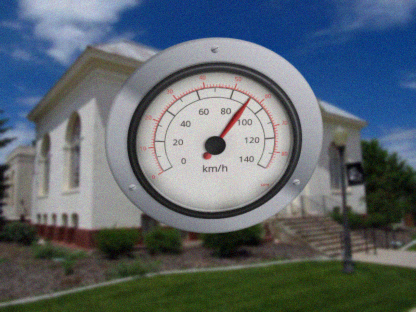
**90** km/h
